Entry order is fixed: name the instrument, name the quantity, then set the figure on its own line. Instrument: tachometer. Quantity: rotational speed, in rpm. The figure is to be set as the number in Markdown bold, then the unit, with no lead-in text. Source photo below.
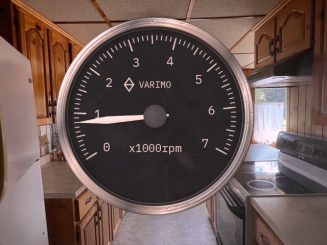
**800** rpm
